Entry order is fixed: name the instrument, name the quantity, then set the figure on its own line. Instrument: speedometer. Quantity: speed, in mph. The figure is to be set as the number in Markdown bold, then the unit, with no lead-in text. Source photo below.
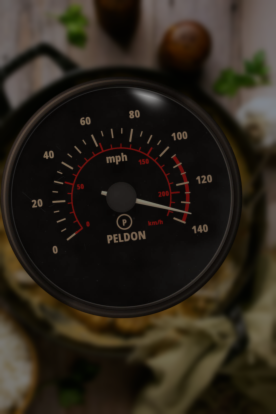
**135** mph
